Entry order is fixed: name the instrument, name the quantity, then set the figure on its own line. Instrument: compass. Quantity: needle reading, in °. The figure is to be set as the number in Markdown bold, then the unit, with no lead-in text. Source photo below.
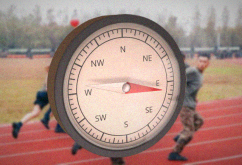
**100** °
